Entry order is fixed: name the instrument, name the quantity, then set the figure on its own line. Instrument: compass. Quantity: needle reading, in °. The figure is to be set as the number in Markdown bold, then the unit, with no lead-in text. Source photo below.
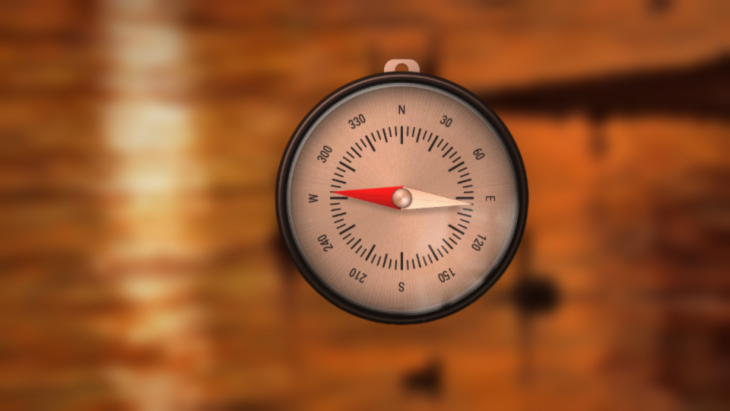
**275** °
